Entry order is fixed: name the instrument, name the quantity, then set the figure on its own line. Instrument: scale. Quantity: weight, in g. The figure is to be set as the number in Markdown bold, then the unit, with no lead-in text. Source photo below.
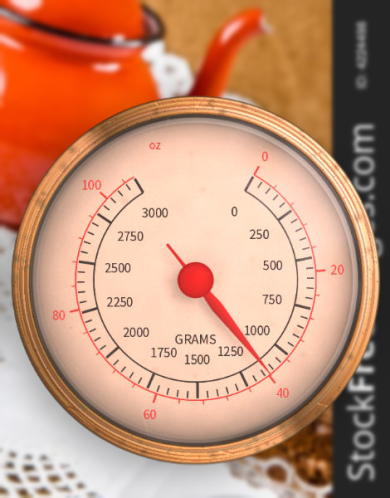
**1125** g
